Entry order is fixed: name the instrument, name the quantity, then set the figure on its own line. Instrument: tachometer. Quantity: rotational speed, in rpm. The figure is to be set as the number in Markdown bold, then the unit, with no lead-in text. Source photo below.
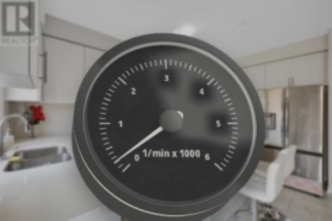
**200** rpm
